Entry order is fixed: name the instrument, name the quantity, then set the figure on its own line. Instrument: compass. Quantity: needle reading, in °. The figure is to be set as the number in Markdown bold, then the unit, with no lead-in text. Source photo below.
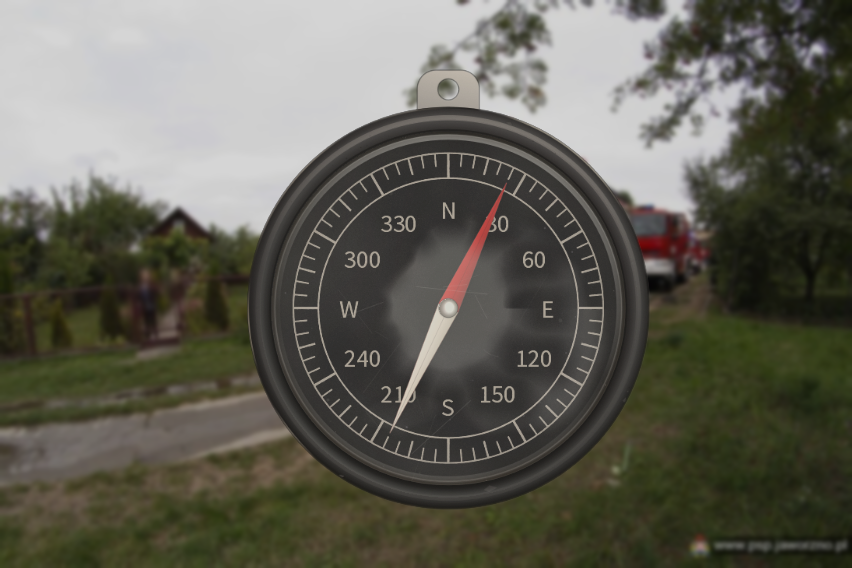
**25** °
